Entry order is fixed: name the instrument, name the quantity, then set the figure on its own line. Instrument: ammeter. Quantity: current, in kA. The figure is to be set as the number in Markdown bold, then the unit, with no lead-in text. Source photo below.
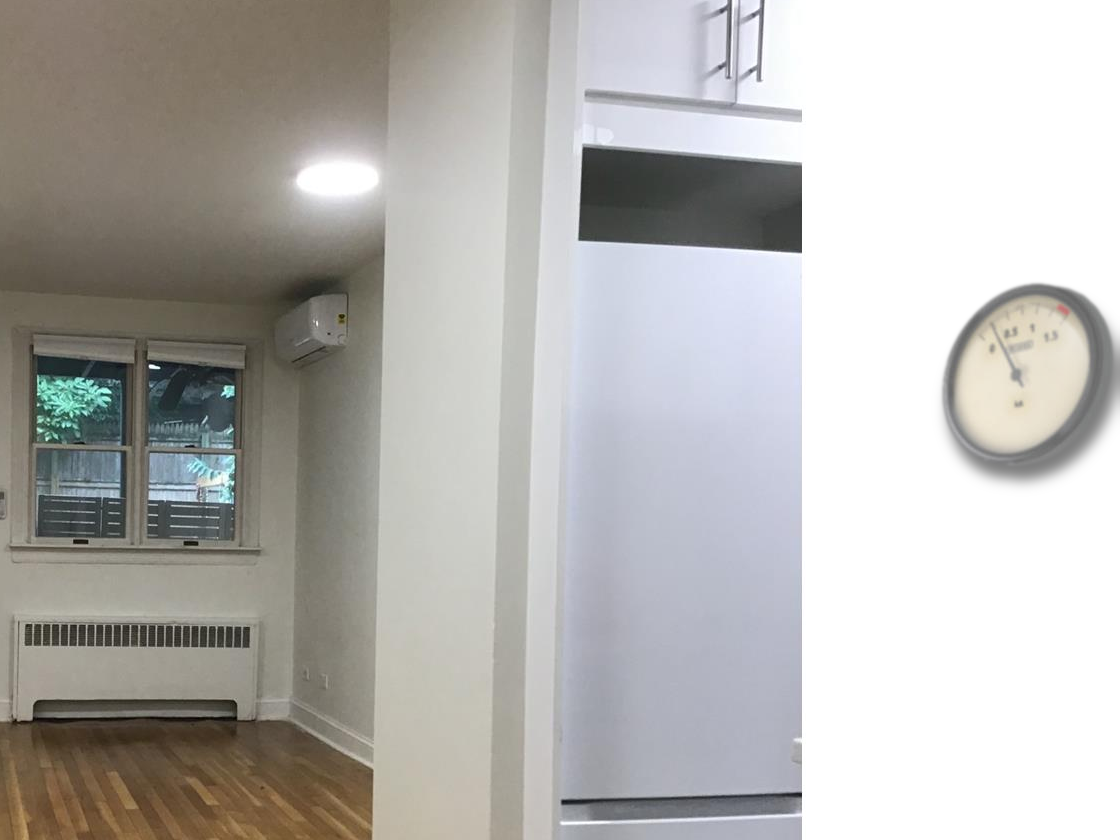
**0.25** kA
